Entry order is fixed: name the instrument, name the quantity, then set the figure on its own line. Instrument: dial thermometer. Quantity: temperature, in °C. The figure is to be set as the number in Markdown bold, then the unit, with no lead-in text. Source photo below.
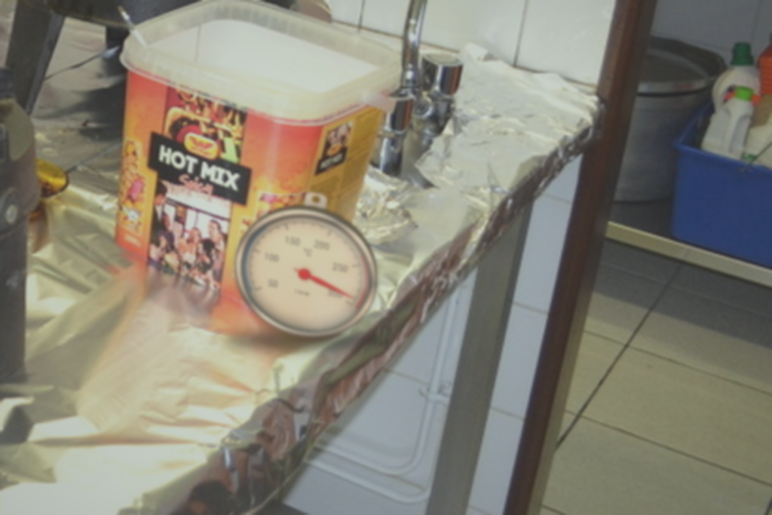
**290** °C
